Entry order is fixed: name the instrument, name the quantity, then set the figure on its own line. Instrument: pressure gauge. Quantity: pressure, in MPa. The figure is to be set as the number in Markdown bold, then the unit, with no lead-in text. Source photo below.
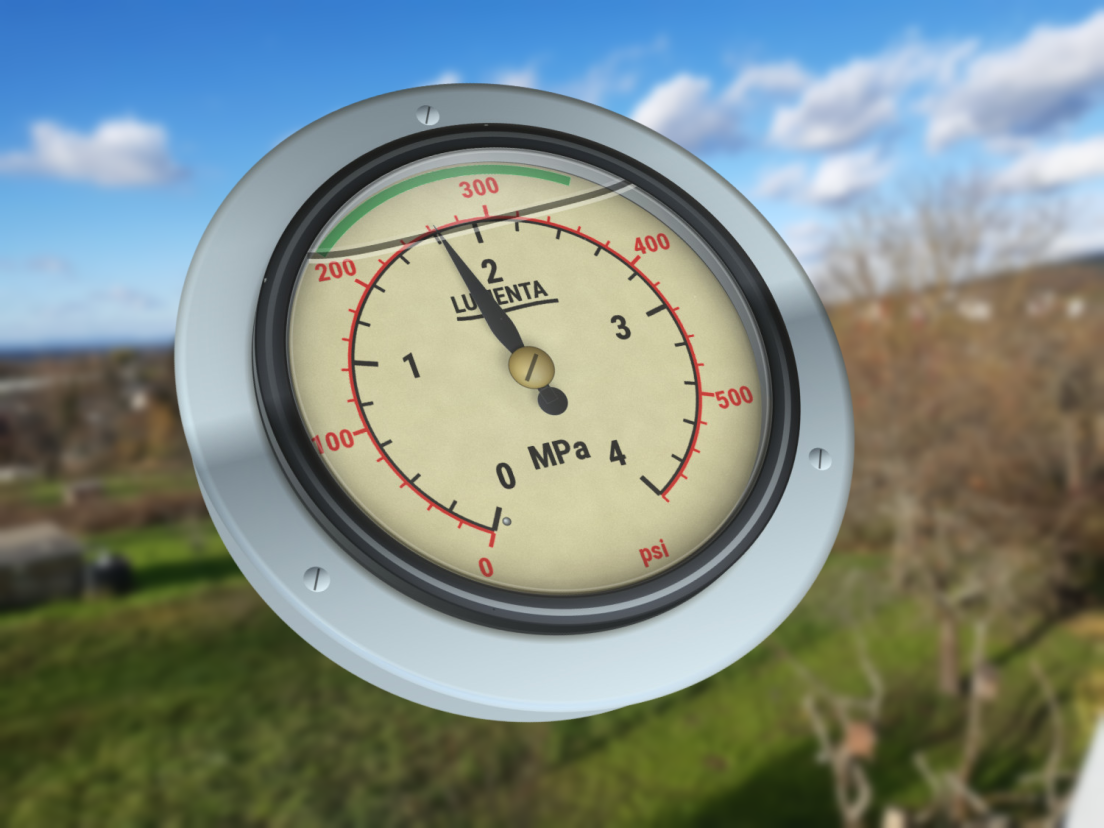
**1.8** MPa
